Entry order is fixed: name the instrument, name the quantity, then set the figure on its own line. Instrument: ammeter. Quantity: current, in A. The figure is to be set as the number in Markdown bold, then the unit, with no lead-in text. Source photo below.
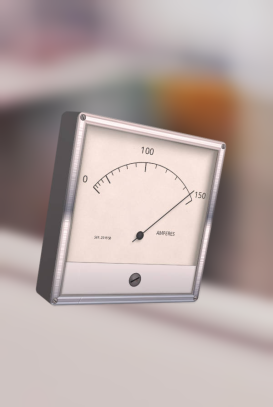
**145** A
